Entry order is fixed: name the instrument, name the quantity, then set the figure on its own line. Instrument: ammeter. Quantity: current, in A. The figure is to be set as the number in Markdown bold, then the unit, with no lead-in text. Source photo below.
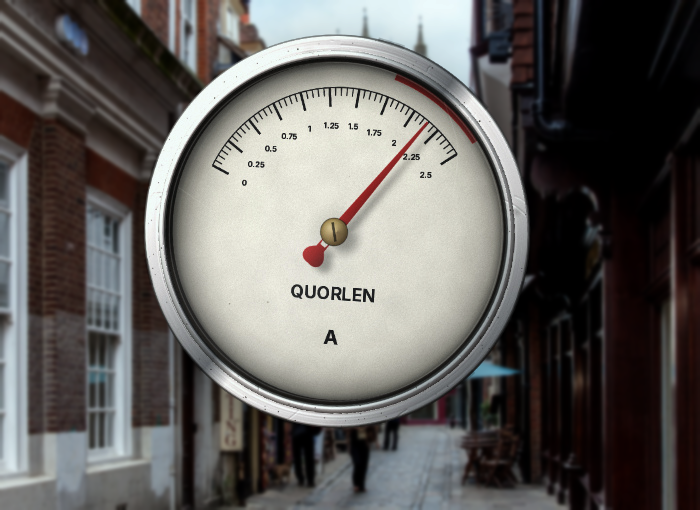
**2.15** A
